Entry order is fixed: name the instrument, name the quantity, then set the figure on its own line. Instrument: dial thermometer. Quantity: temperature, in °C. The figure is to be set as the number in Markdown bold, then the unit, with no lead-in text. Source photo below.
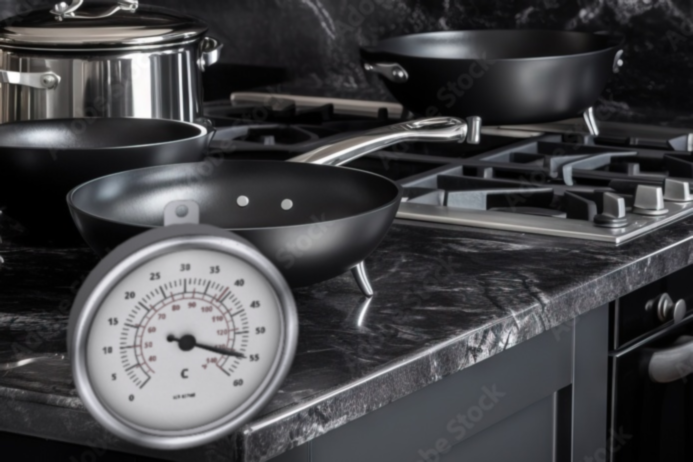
**55** °C
